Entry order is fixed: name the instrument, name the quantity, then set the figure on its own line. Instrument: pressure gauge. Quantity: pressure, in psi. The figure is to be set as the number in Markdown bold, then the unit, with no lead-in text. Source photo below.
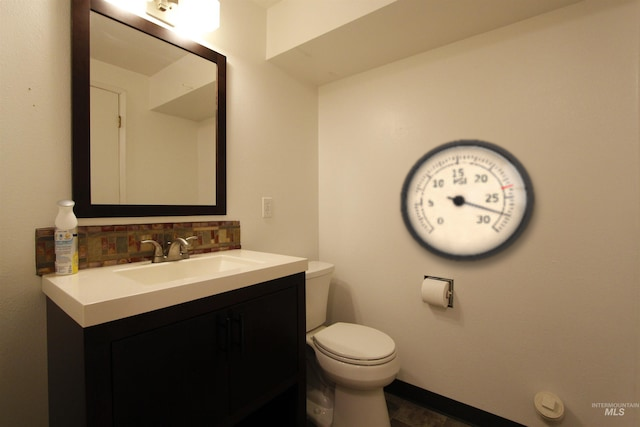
**27.5** psi
